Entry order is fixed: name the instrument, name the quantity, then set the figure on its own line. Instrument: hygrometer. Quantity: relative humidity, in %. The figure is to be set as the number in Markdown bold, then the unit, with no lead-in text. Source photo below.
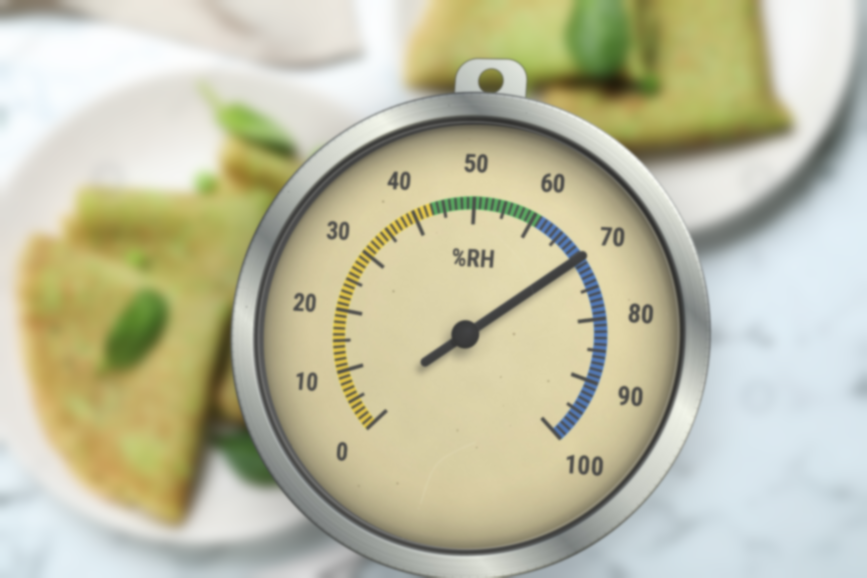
**70** %
